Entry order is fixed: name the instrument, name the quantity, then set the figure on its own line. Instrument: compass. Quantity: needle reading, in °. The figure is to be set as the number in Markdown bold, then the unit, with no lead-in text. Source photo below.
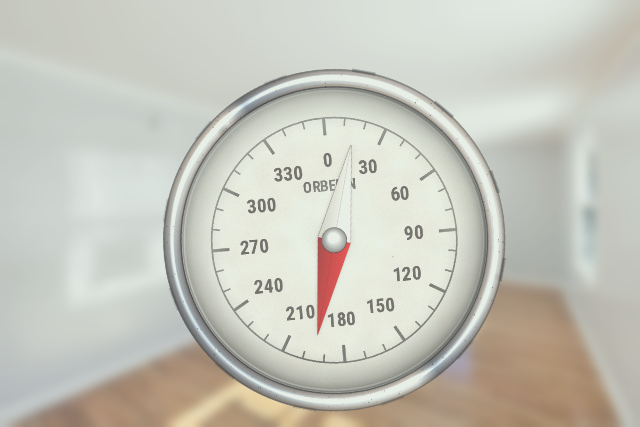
**195** °
